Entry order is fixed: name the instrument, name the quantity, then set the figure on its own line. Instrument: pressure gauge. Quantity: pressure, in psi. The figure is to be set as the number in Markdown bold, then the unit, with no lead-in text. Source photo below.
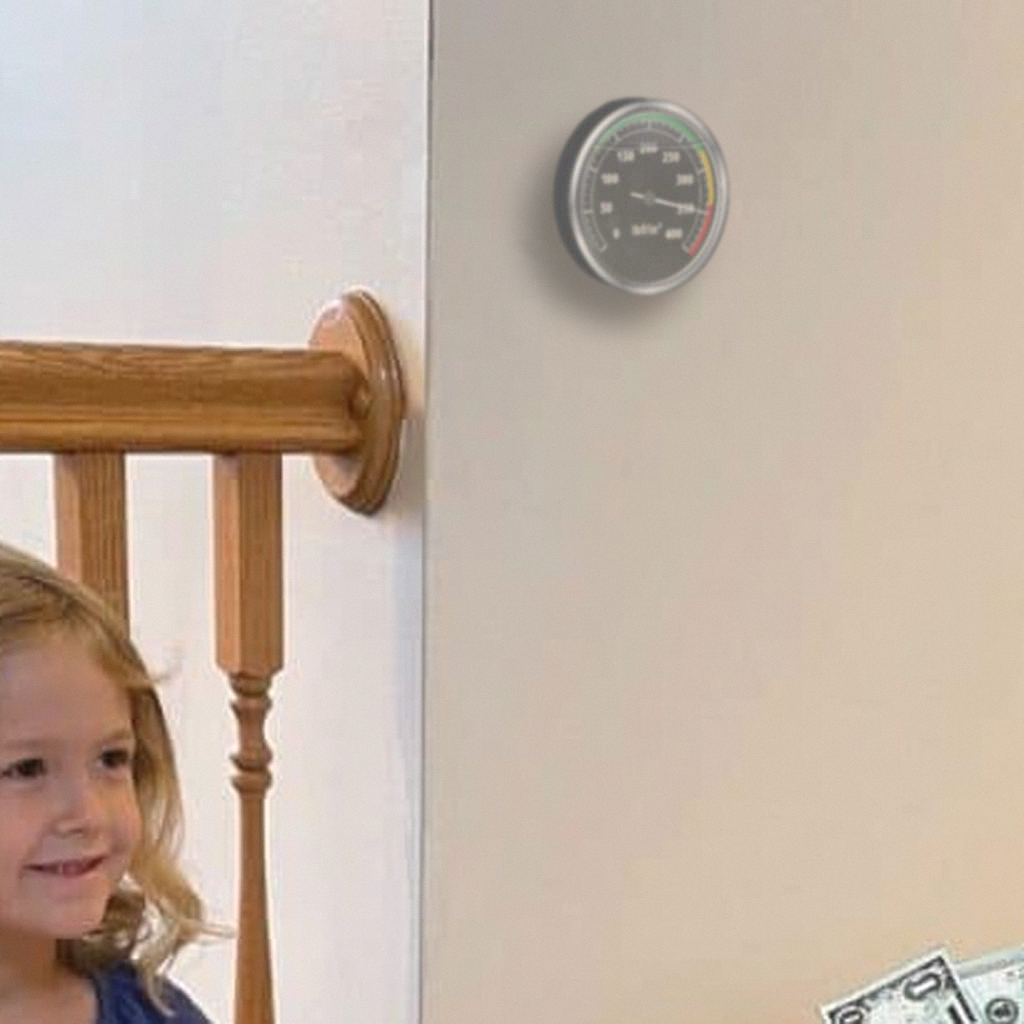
**350** psi
